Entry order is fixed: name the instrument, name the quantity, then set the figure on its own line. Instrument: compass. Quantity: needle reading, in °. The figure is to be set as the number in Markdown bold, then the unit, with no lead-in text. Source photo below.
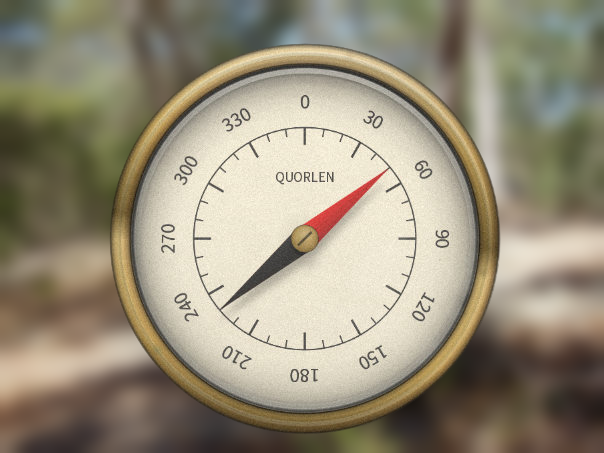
**50** °
